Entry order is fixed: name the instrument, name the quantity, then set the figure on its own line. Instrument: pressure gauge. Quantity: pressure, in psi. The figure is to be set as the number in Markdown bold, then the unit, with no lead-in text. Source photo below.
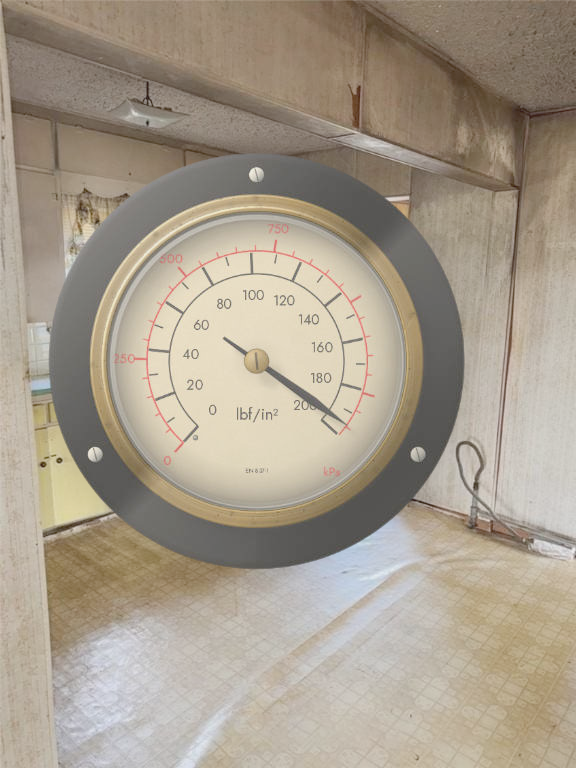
**195** psi
